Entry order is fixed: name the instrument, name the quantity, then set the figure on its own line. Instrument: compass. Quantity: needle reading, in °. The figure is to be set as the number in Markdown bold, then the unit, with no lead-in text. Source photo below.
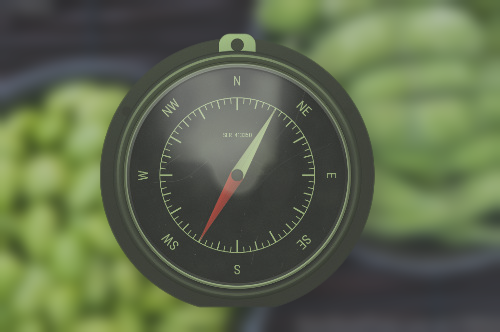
**210** °
